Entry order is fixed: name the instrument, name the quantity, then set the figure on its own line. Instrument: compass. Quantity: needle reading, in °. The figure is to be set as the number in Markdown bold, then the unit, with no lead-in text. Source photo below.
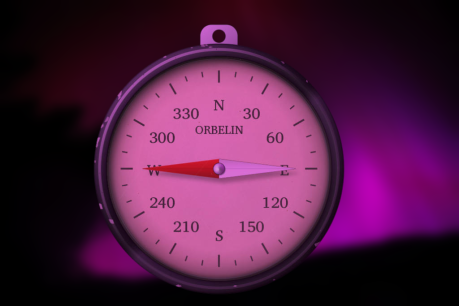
**270** °
